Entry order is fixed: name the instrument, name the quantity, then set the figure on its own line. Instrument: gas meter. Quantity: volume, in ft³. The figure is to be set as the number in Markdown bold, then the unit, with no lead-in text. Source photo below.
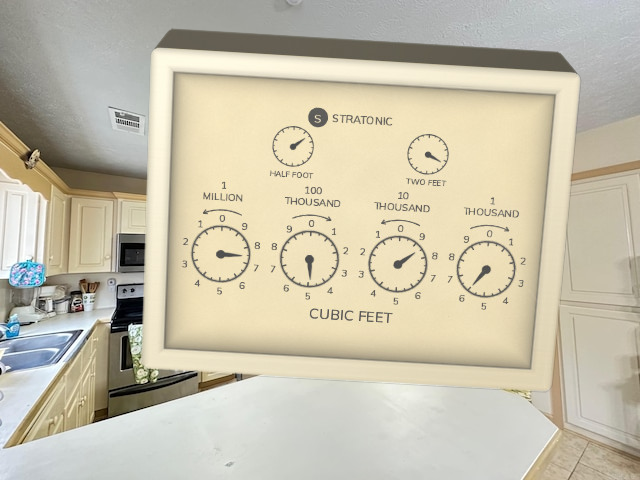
**748600** ft³
